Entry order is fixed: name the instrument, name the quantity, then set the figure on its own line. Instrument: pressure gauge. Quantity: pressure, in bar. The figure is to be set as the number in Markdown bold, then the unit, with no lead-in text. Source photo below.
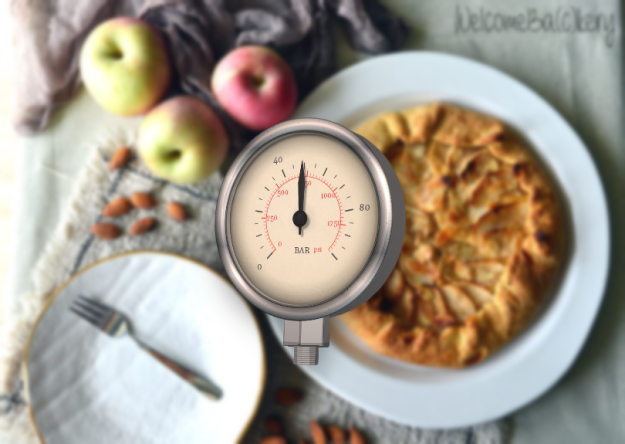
**50** bar
